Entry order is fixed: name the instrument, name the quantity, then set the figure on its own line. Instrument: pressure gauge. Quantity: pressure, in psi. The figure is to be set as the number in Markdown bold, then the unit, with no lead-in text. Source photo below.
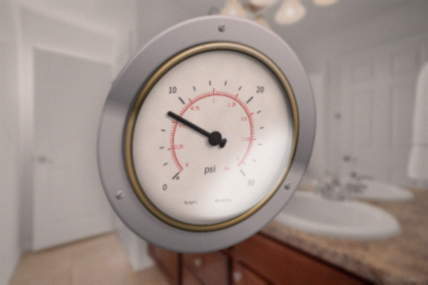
**8** psi
